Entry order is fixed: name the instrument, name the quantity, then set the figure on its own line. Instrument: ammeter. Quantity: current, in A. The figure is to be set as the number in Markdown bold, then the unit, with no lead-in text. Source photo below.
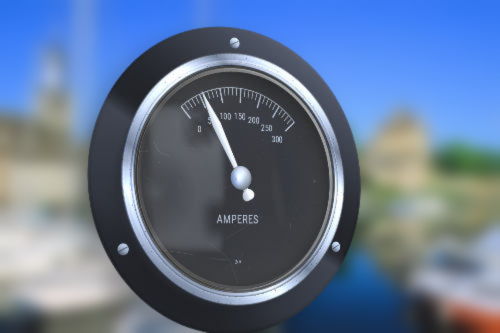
**50** A
